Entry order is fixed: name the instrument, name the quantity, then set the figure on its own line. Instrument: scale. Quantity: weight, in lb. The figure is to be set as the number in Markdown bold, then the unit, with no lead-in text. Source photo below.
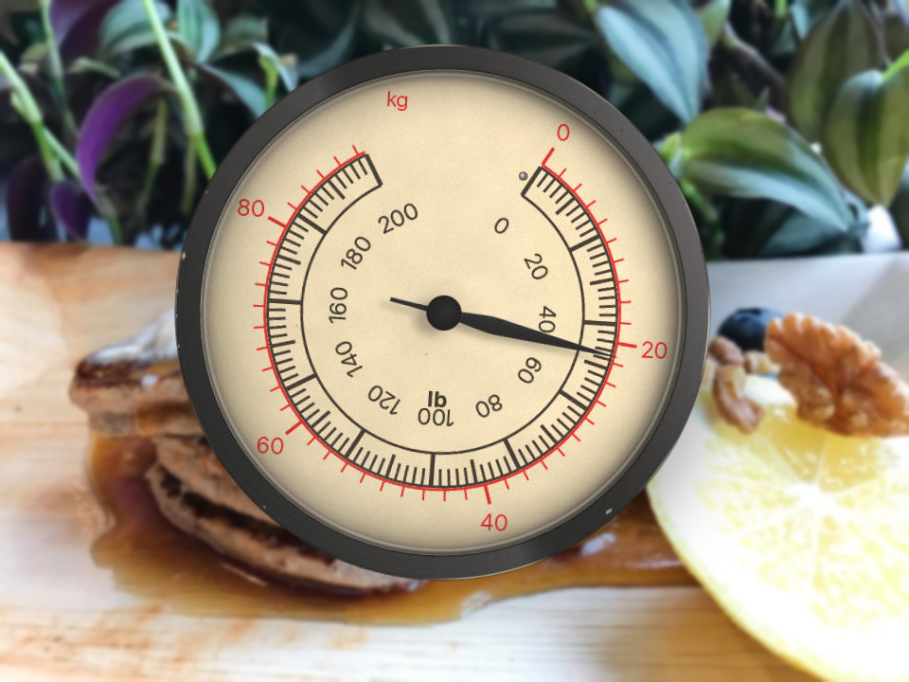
**47** lb
